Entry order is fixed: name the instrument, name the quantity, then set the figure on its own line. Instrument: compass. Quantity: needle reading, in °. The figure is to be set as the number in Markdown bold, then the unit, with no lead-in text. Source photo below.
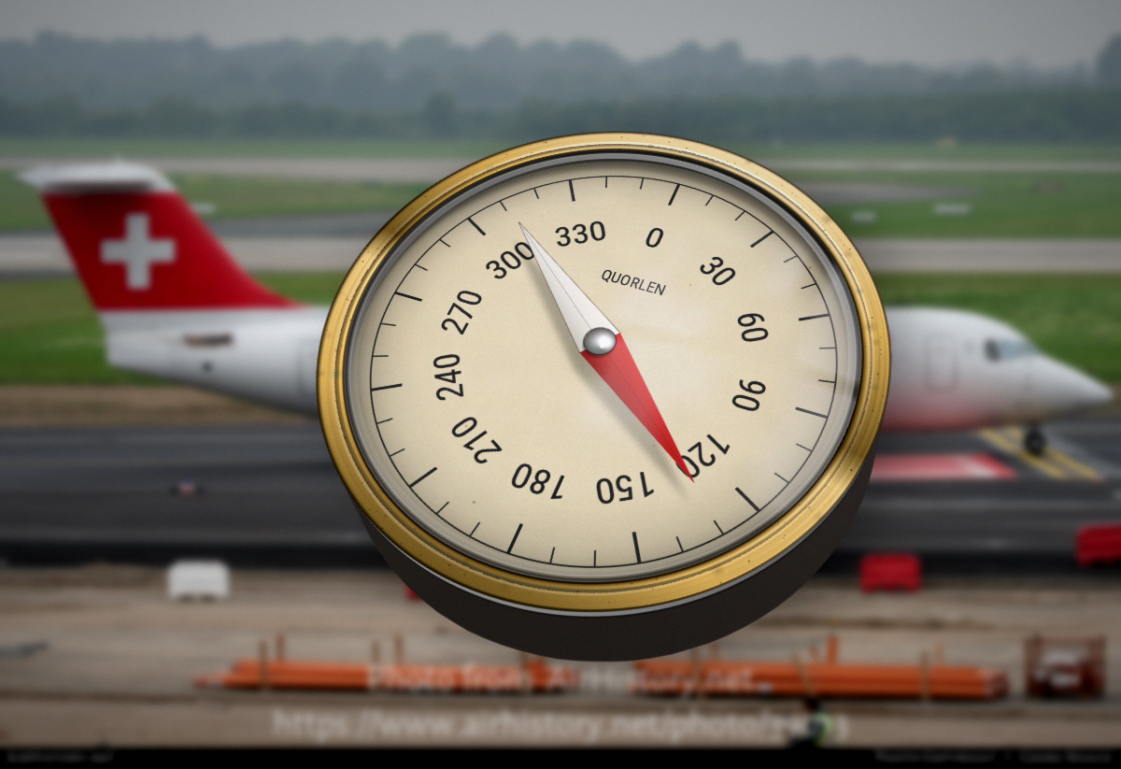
**130** °
